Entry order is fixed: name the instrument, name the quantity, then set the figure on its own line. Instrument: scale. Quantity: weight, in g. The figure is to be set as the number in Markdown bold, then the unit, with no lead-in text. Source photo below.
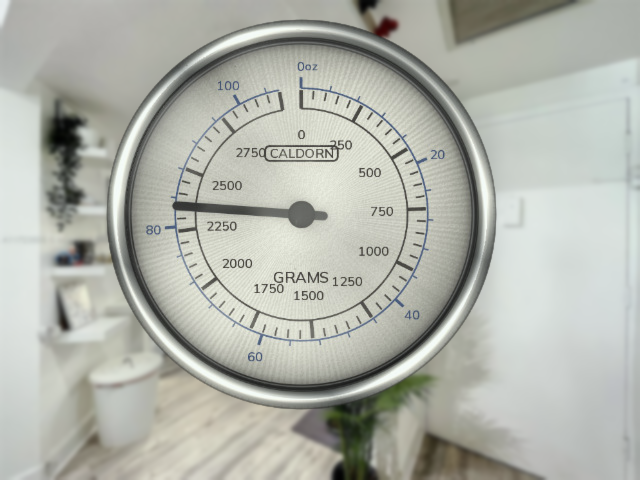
**2350** g
